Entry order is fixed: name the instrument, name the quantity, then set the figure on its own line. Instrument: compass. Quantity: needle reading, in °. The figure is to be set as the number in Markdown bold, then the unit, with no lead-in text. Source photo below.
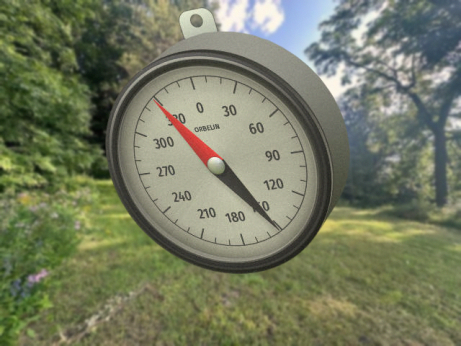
**330** °
